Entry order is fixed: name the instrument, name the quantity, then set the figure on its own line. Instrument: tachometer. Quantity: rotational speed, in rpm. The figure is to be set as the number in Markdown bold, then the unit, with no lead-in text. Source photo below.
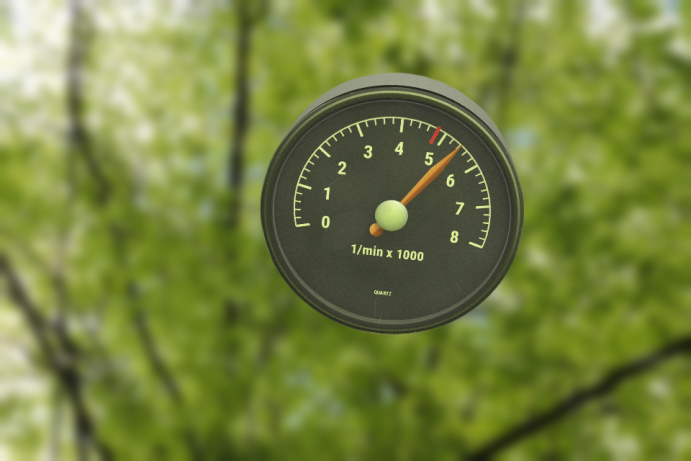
**5400** rpm
